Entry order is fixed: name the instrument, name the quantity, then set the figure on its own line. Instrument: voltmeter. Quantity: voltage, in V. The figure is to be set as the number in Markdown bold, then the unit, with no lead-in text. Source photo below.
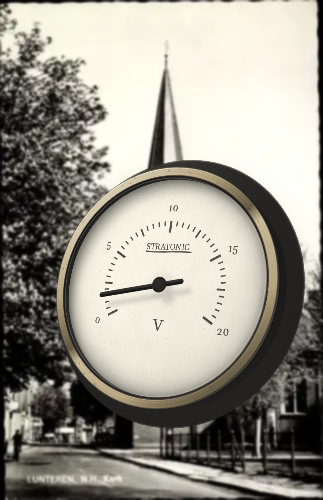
**1.5** V
